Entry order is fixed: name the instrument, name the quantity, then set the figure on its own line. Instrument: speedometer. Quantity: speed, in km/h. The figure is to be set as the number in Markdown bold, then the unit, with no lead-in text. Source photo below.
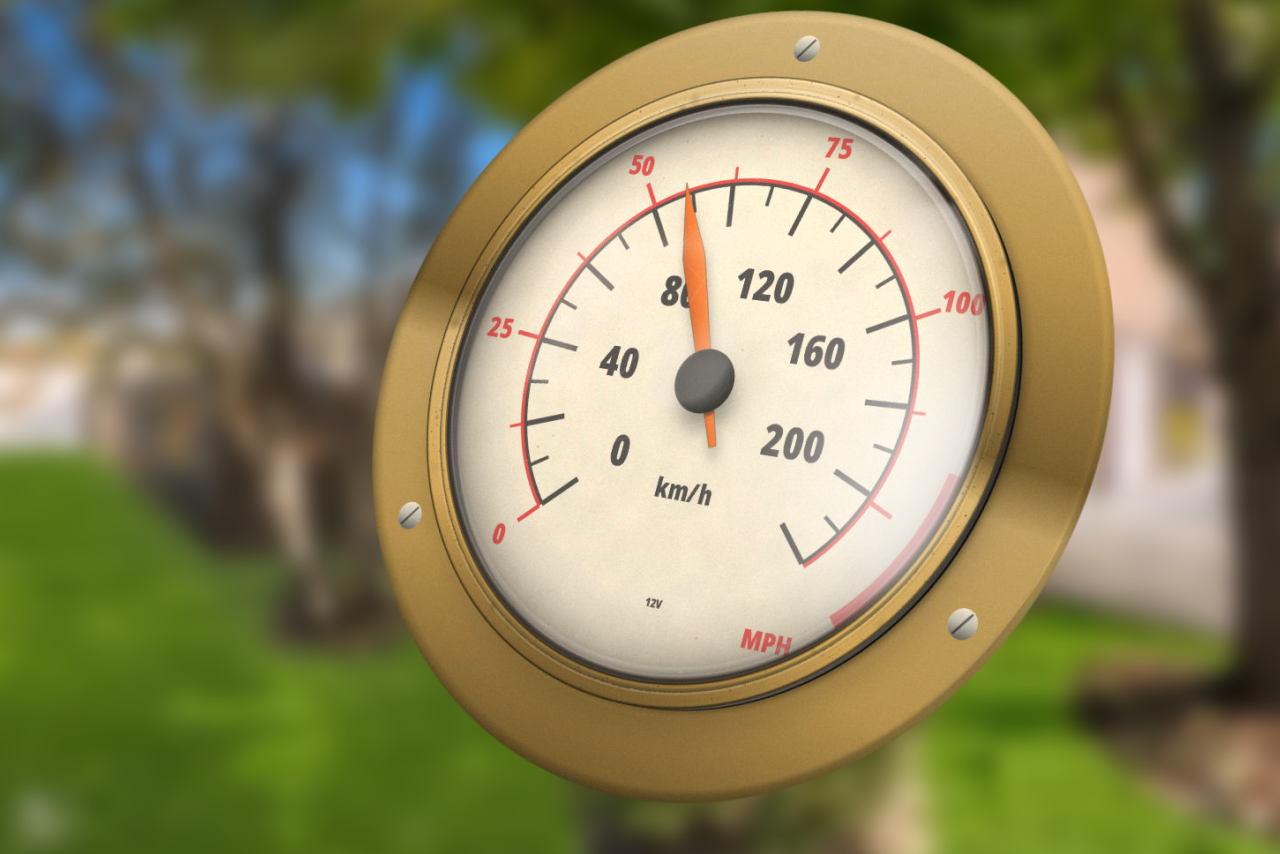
**90** km/h
